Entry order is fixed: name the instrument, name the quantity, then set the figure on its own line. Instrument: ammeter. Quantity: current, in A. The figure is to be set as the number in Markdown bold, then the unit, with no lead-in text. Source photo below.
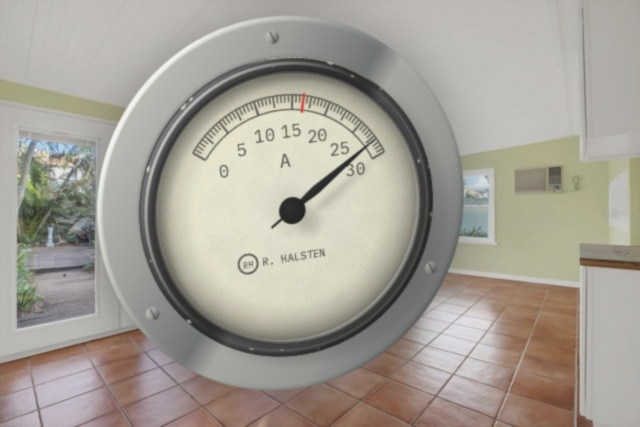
**27.5** A
